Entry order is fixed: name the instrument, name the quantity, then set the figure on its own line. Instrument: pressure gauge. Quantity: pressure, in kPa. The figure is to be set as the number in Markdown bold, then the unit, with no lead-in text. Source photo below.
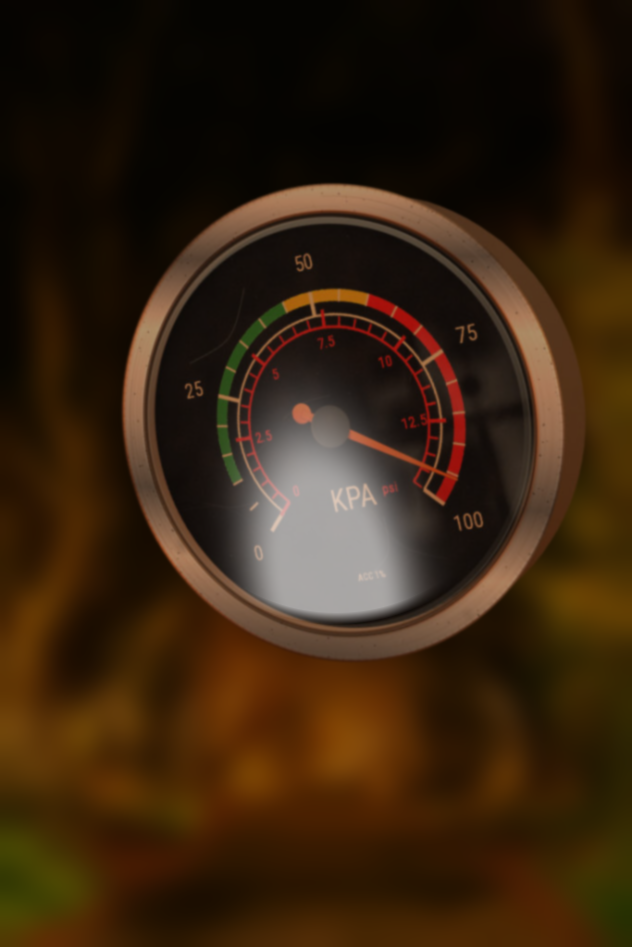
**95** kPa
